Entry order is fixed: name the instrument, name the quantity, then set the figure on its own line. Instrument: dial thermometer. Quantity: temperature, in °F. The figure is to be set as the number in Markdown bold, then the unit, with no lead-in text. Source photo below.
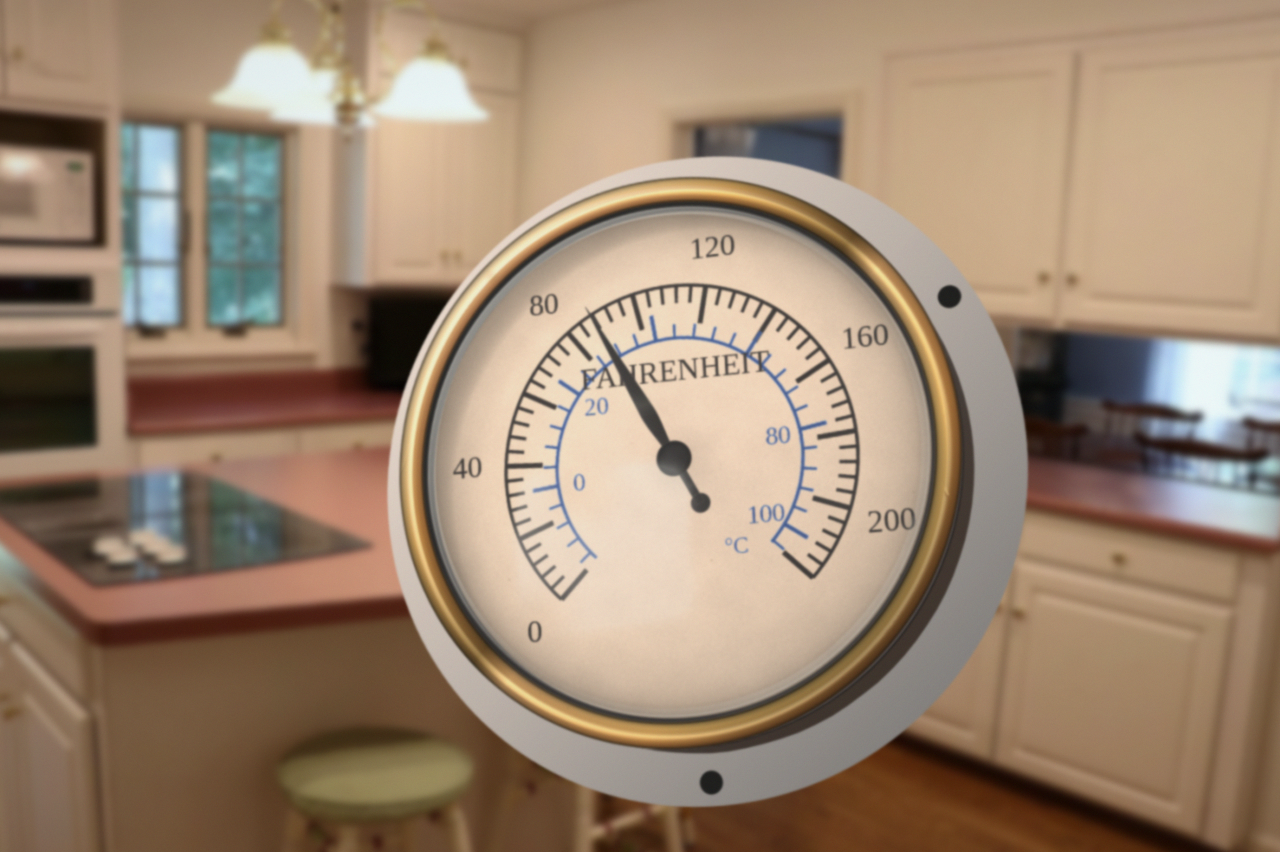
**88** °F
